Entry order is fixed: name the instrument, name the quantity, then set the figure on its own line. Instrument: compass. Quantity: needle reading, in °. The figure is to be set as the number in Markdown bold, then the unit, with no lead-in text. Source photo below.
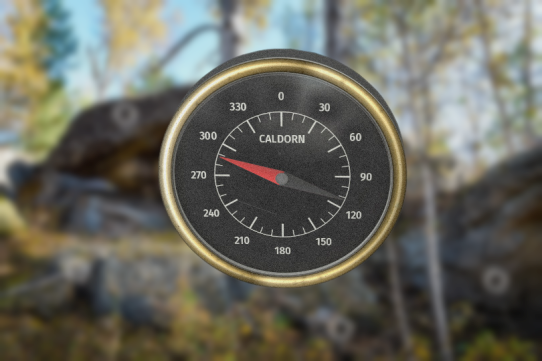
**290** °
